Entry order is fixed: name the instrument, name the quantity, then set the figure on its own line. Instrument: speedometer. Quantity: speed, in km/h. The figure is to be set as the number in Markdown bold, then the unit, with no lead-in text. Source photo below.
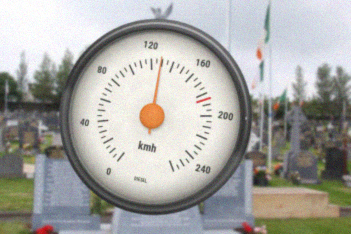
**130** km/h
